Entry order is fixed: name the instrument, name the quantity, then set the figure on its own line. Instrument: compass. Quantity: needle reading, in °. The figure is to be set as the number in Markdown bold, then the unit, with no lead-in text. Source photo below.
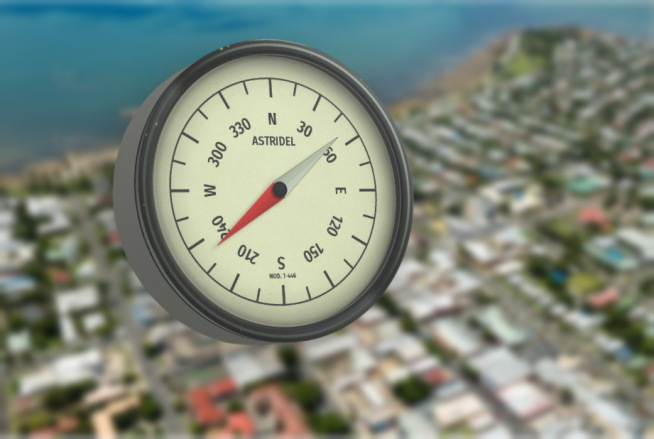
**232.5** °
